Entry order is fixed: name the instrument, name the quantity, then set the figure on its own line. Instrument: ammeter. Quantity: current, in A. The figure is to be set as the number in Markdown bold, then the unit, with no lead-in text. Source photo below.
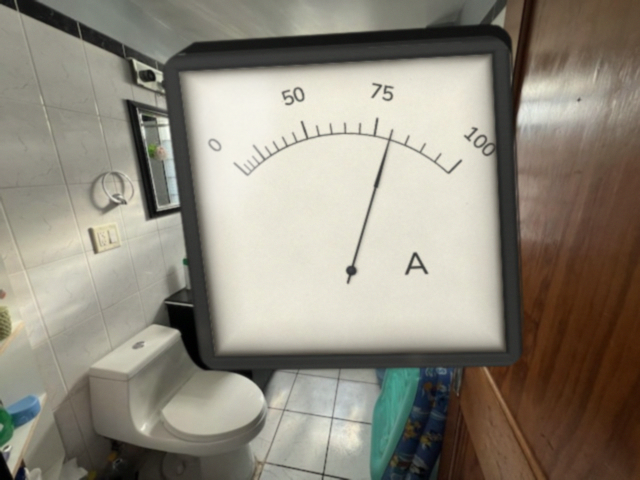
**80** A
